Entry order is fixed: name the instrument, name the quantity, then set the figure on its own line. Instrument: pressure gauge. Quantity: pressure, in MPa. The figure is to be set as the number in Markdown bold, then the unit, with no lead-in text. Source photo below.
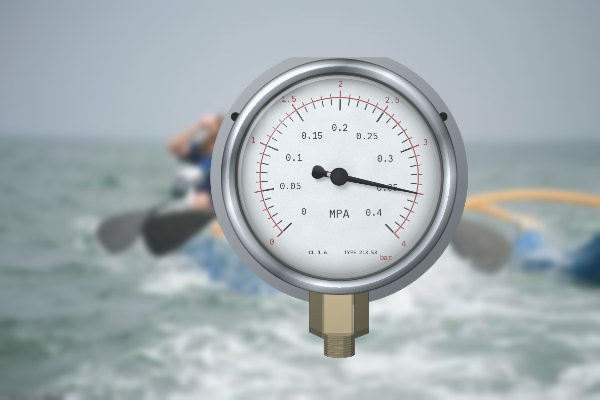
**0.35** MPa
